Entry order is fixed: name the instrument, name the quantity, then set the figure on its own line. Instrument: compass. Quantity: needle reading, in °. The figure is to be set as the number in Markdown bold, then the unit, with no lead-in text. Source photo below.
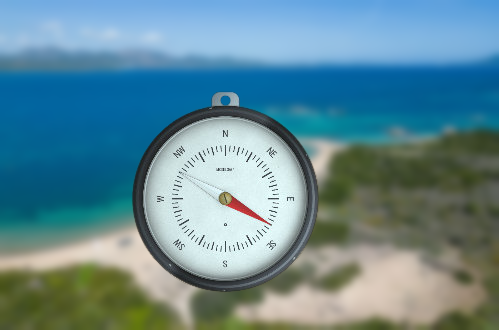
**120** °
